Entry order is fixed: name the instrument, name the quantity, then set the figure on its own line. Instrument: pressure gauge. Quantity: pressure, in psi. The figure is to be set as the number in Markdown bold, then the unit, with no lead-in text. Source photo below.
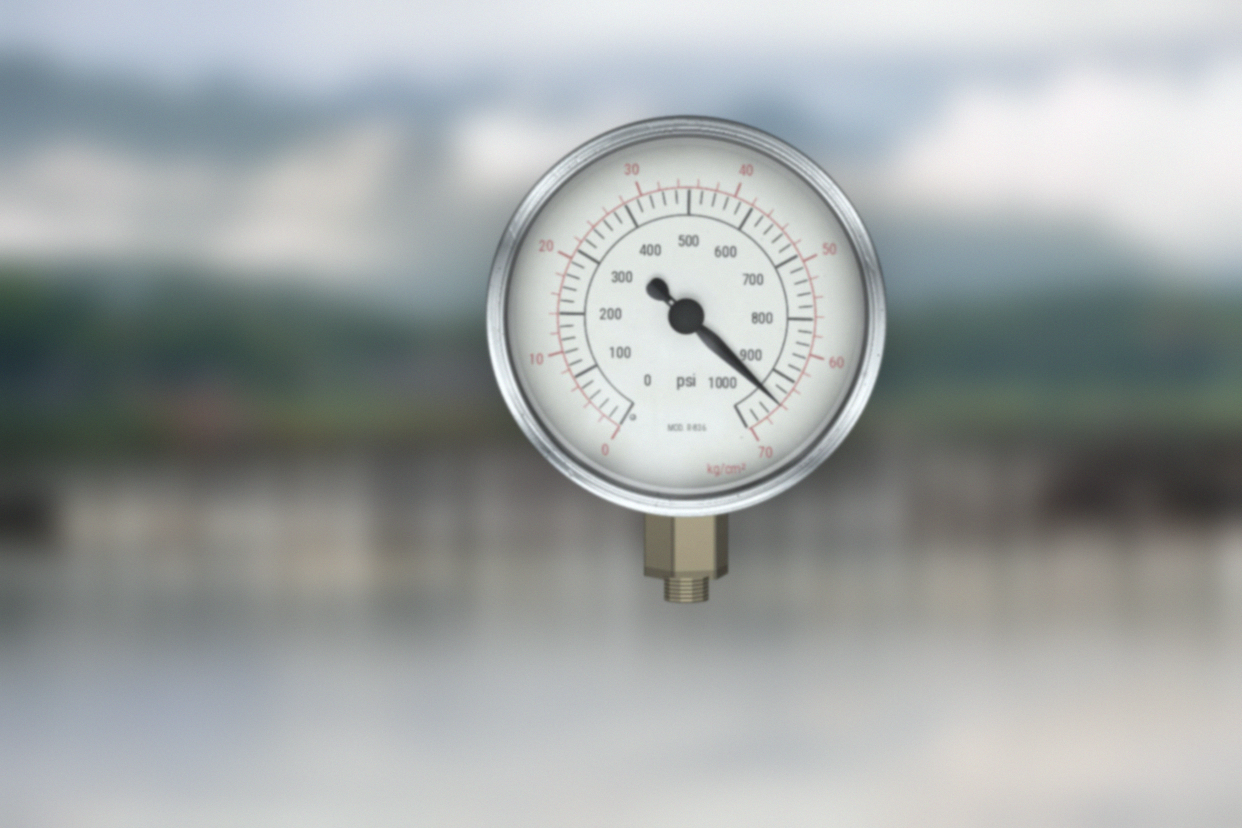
**940** psi
